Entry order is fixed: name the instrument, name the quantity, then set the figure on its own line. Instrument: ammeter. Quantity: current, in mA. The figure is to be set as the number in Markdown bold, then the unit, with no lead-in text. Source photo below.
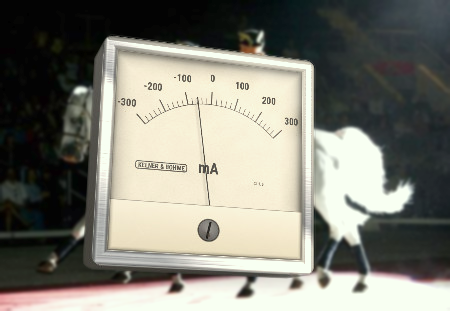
**-60** mA
